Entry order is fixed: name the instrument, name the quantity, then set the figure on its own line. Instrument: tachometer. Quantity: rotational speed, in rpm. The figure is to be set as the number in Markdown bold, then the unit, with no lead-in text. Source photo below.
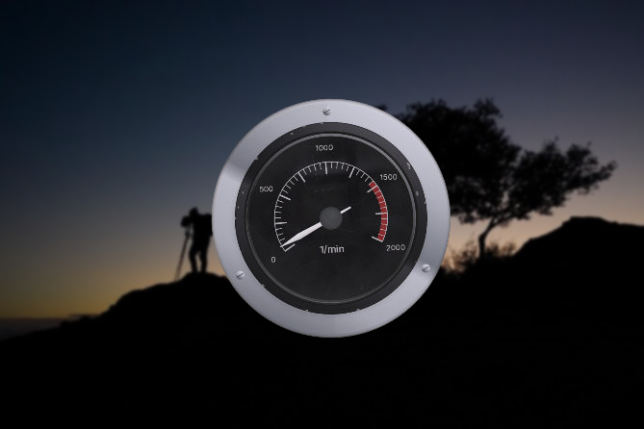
**50** rpm
